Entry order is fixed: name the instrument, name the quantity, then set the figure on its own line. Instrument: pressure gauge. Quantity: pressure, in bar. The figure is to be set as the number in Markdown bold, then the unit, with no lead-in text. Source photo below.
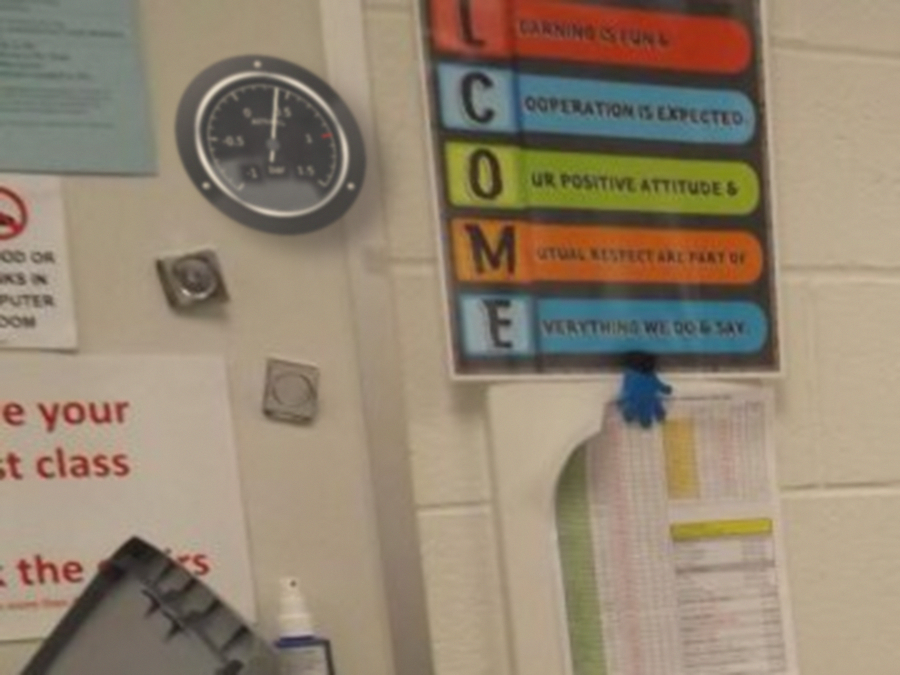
**0.4** bar
